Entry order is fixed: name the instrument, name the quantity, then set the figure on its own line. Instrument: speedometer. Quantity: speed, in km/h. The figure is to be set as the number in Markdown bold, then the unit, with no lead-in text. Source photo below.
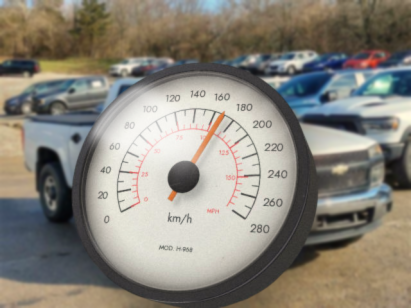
**170** km/h
